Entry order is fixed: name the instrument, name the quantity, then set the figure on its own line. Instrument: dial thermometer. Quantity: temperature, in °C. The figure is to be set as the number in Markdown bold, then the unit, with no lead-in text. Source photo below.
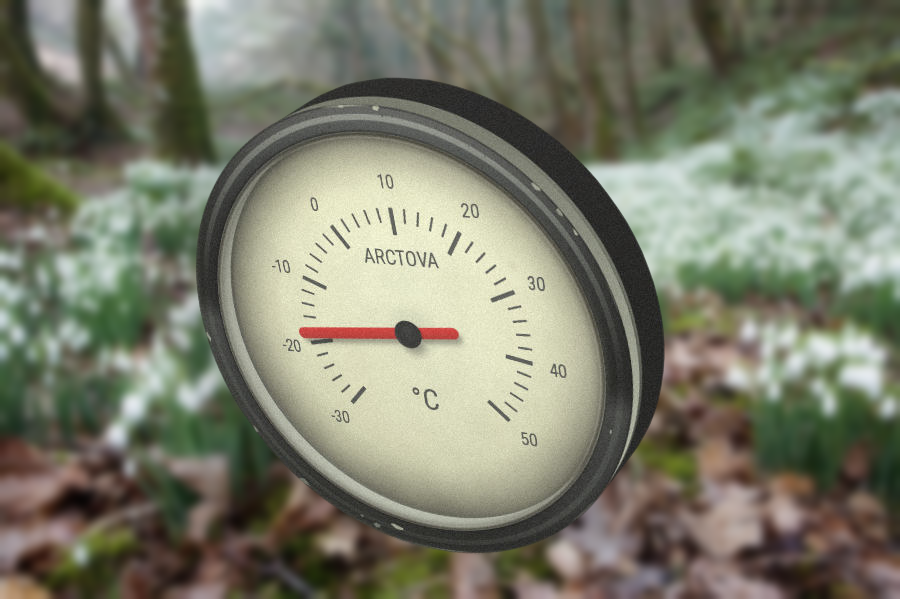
**-18** °C
